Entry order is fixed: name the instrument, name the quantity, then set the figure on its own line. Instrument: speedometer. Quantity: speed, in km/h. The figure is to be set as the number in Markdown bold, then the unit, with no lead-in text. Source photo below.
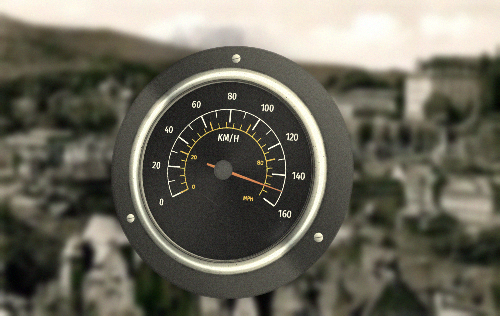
**150** km/h
